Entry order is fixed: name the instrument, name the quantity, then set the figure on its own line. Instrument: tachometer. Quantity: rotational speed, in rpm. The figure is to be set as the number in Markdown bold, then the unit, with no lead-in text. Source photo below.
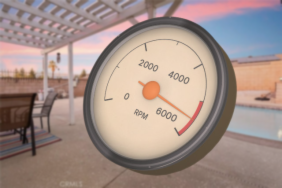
**5500** rpm
